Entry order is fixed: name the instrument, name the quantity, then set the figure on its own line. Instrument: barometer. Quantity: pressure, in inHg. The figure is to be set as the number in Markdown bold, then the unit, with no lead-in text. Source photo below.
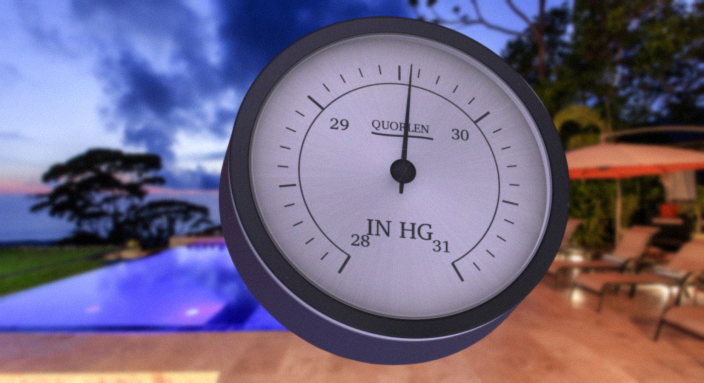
**29.55** inHg
